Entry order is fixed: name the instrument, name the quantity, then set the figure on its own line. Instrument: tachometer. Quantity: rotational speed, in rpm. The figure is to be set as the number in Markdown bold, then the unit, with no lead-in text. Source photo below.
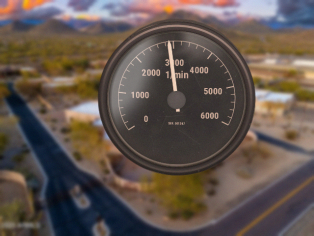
**2900** rpm
